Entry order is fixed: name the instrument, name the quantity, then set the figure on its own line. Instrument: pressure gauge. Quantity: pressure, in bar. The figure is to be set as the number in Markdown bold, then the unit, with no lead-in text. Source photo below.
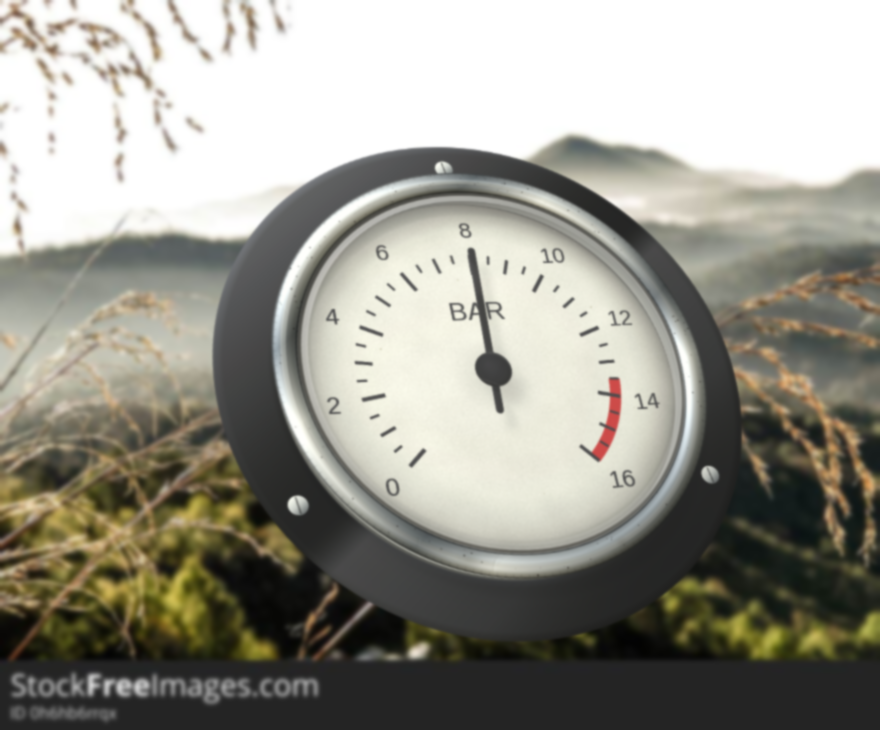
**8** bar
